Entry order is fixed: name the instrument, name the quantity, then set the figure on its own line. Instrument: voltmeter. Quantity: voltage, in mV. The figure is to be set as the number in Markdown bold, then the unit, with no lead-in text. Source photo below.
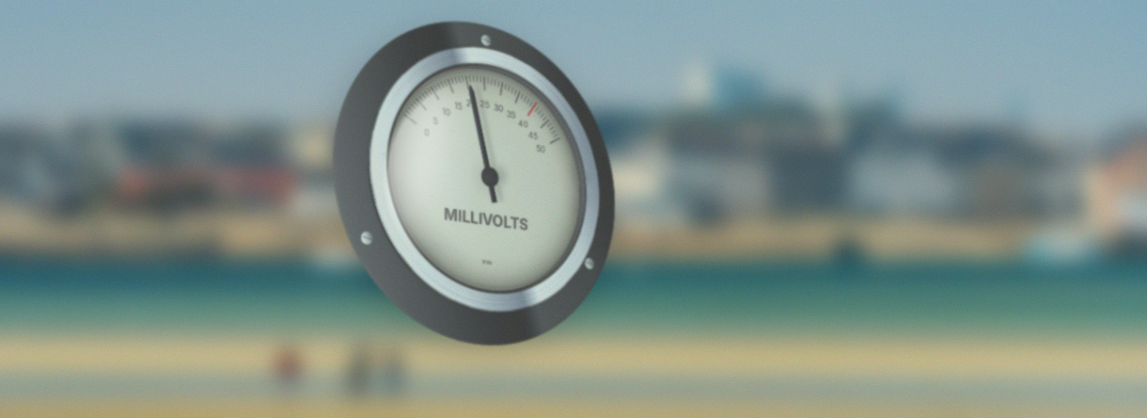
**20** mV
